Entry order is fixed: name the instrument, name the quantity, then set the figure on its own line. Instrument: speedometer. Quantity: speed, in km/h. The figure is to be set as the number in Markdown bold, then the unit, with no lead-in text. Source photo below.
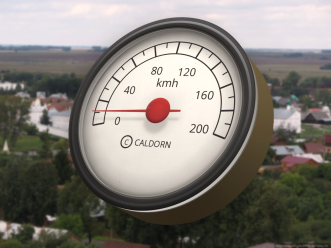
**10** km/h
